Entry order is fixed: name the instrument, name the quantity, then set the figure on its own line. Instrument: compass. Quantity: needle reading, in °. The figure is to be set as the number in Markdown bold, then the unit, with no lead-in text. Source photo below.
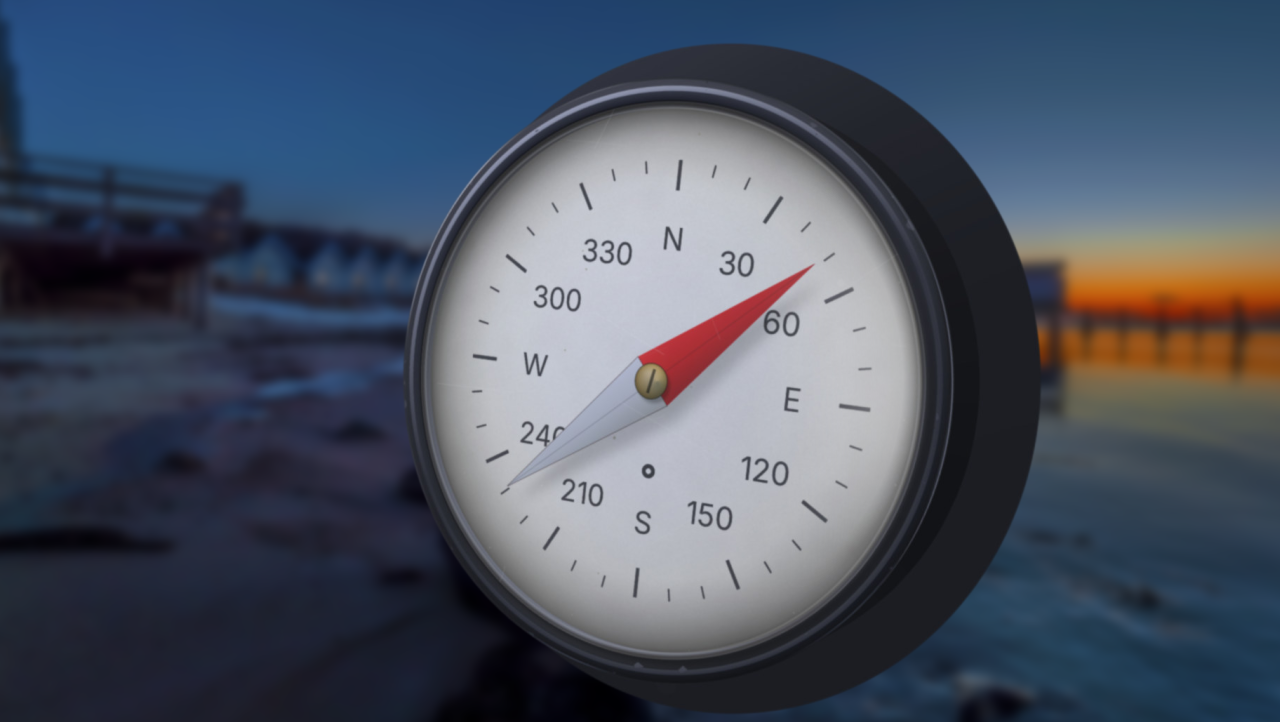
**50** °
